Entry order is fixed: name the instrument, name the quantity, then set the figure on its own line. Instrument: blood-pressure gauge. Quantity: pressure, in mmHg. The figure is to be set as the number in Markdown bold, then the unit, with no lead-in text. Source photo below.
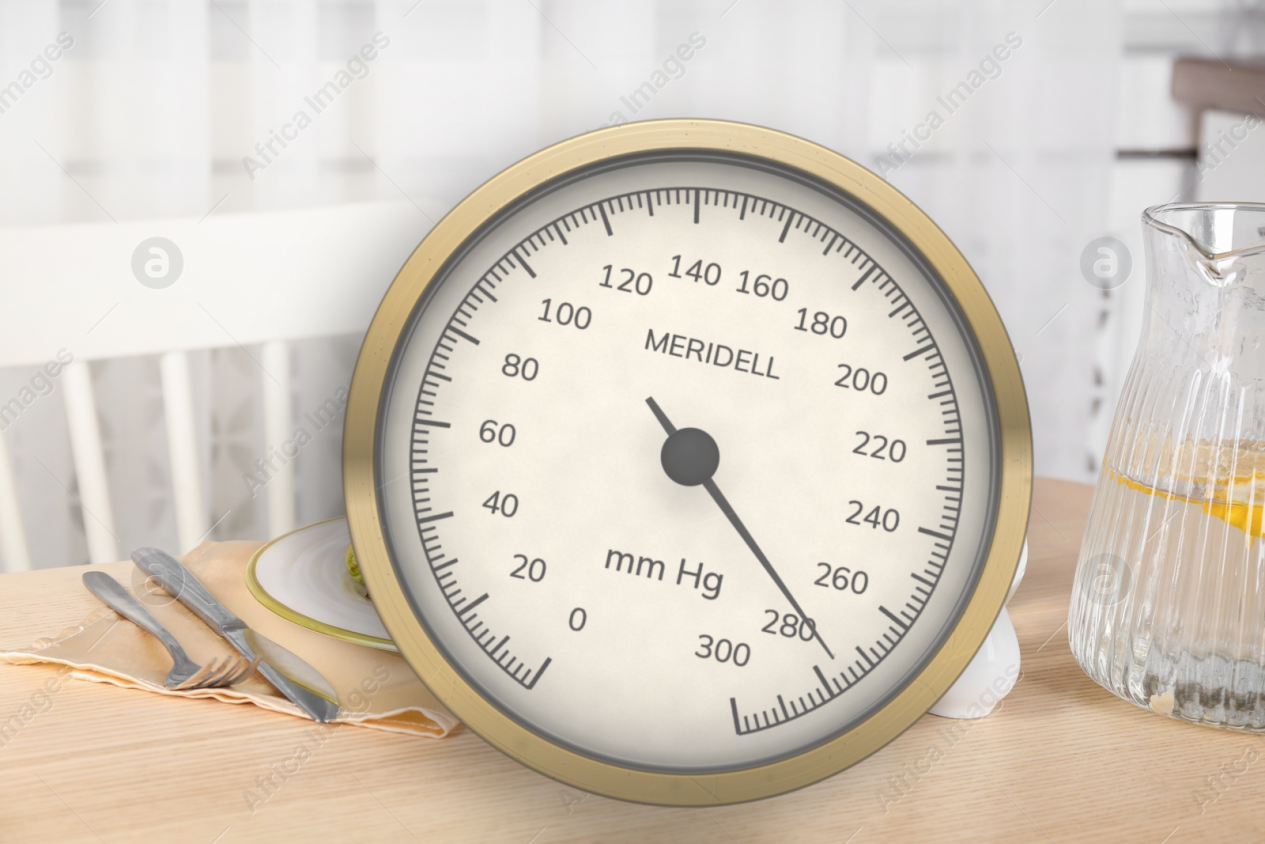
**276** mmHg
